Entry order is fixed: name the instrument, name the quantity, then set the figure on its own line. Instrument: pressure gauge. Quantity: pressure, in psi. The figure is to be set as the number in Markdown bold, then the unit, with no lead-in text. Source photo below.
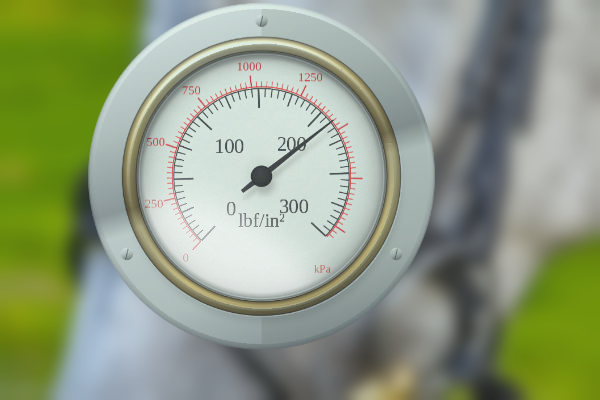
**210** psi
